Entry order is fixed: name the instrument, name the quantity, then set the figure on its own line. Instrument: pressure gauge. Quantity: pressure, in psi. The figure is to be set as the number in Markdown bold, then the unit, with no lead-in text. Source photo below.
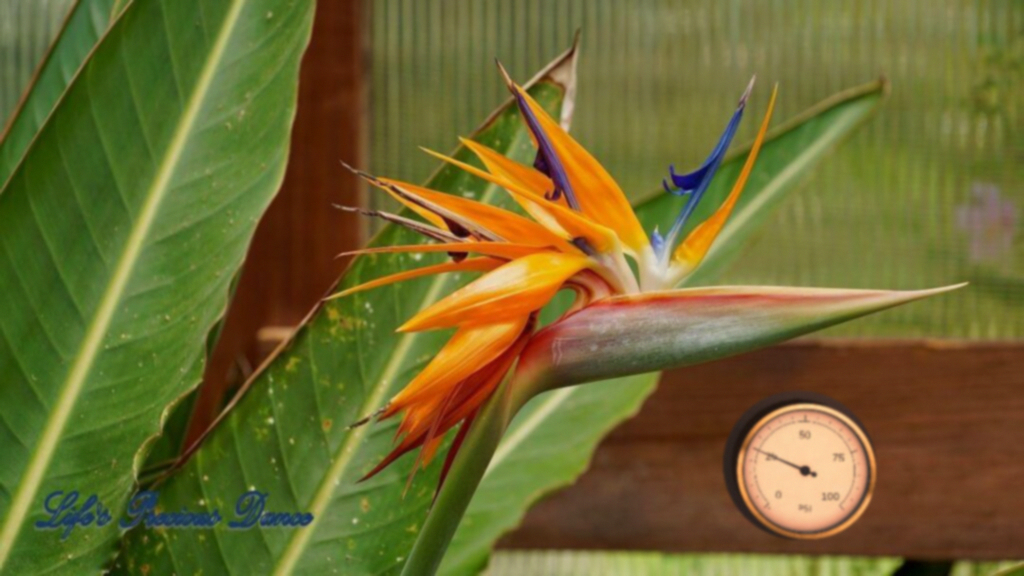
**25** psi
